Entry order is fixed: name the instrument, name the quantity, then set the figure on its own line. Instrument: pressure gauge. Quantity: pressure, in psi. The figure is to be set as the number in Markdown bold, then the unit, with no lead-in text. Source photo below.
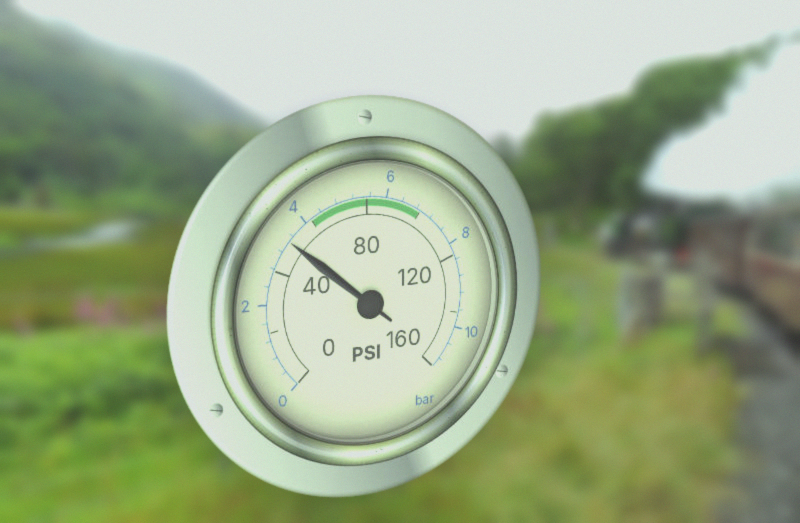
**50** psi
